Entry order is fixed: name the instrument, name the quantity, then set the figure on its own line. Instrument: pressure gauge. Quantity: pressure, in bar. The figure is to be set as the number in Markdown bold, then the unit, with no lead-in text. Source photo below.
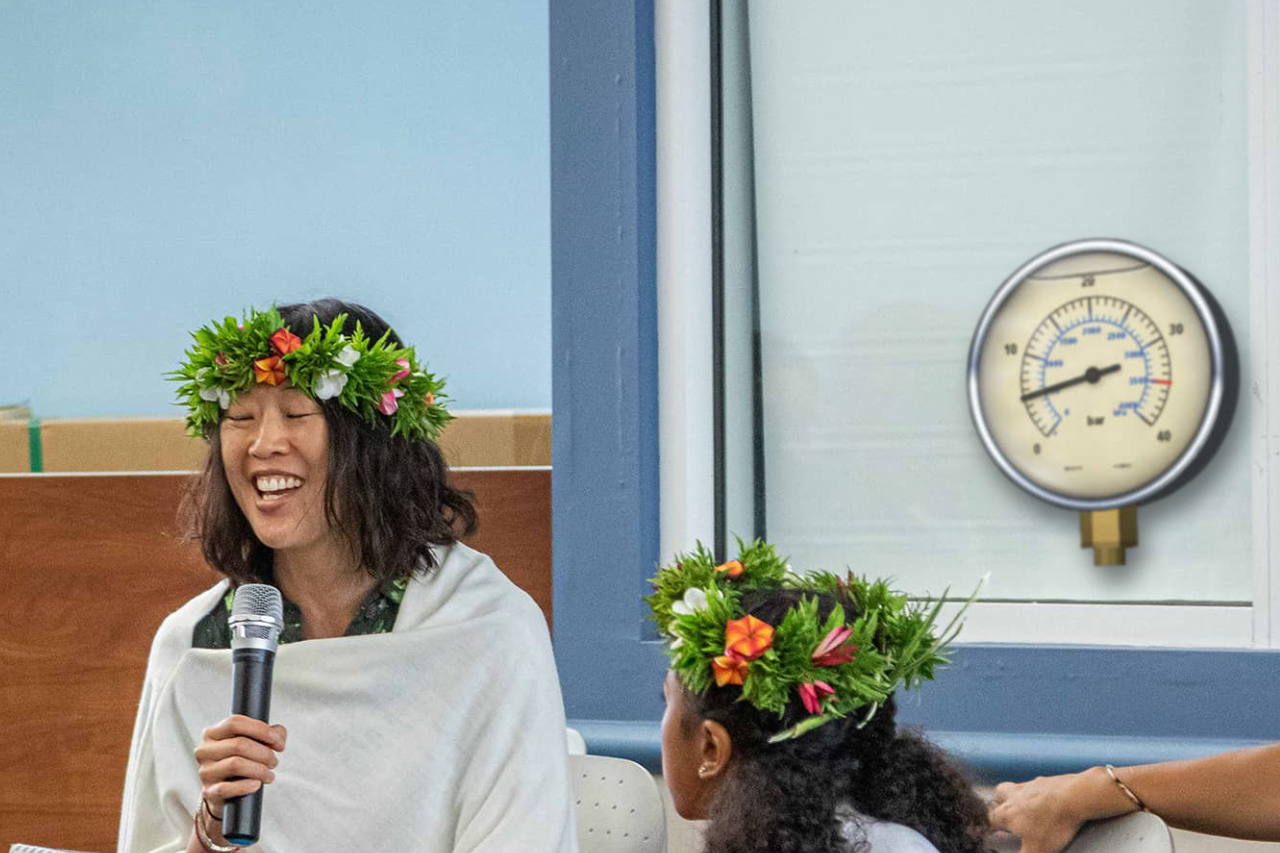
**5** bar
